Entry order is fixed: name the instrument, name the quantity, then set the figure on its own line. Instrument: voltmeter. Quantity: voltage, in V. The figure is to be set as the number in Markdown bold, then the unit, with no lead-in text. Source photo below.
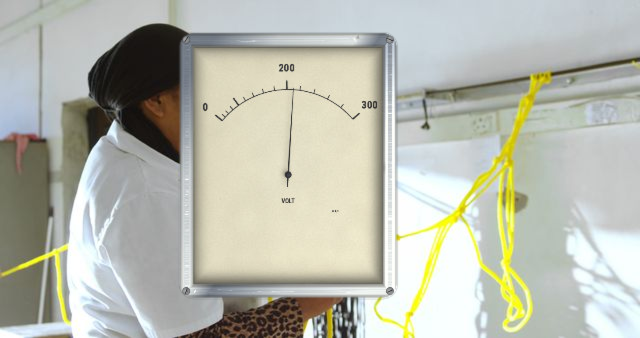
**210** V
